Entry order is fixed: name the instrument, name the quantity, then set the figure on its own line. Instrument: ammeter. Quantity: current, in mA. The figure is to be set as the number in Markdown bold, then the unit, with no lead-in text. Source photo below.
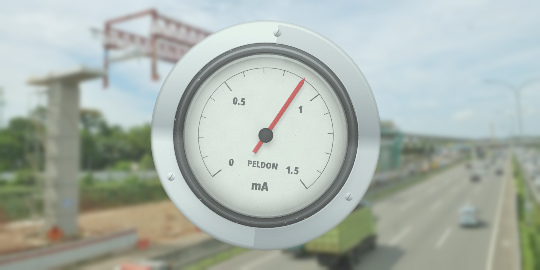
**0.9** mA
